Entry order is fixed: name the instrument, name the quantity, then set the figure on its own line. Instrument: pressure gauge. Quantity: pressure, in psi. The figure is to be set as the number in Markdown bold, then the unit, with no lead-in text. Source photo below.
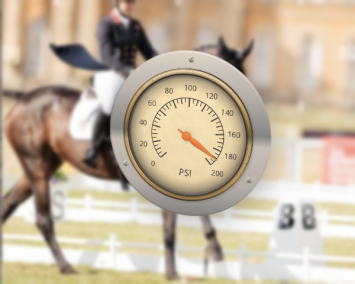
**190** psi
